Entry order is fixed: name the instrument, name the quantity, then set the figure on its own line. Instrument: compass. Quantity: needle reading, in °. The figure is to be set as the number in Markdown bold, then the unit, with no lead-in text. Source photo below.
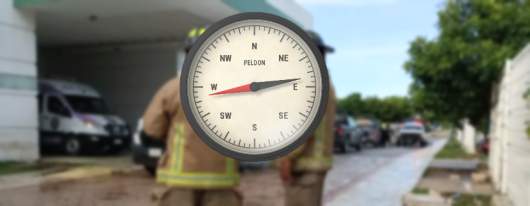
**260** °
